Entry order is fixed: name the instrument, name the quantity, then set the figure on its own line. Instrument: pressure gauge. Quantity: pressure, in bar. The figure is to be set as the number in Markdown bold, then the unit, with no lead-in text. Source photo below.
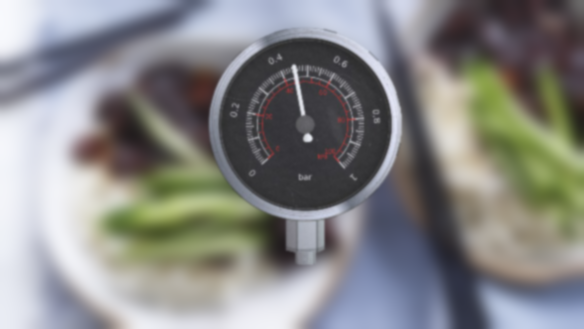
**0.45** bar
